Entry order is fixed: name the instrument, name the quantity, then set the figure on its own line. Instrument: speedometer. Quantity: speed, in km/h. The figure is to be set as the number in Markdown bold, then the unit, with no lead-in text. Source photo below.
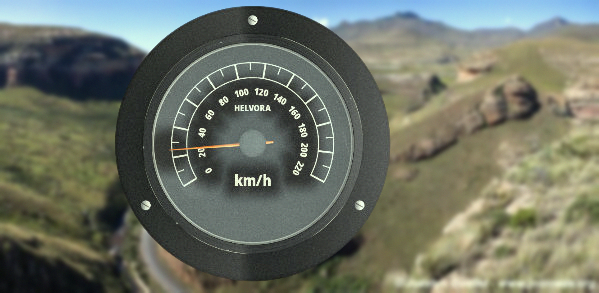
**25** km/h
